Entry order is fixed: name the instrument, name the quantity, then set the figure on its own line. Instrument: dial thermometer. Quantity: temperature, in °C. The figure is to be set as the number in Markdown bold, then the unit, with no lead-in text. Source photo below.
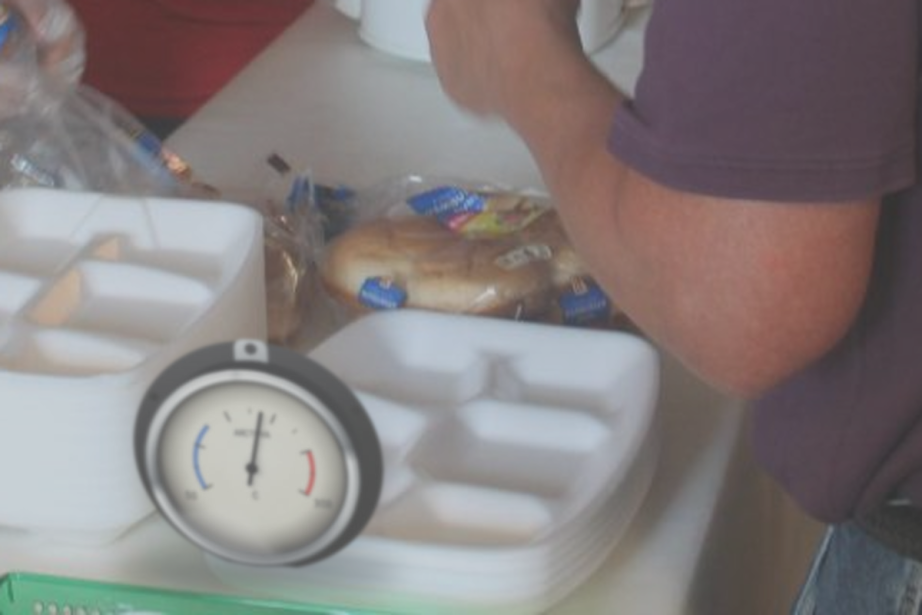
**187.5** °C
